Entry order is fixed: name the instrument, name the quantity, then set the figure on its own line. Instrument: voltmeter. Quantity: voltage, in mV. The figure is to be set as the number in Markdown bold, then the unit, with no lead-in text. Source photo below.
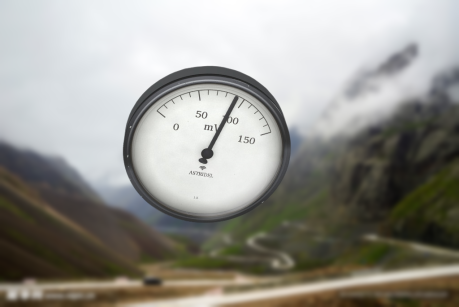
**90** mV
